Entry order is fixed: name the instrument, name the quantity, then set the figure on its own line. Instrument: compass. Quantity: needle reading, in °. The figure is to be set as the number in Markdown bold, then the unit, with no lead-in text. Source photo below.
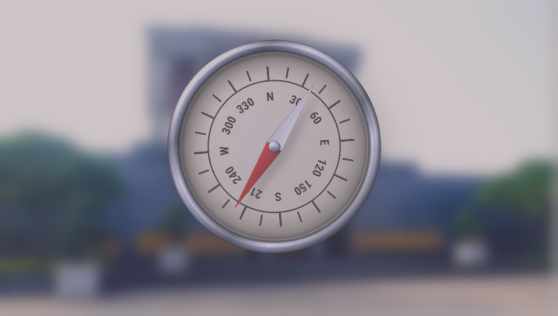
**217.5** °
